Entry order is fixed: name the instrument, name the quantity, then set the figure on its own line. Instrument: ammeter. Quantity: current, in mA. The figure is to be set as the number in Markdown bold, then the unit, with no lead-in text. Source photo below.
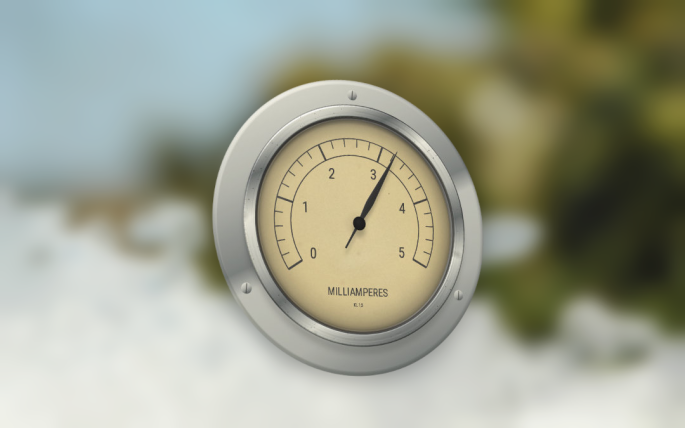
**3.2** mA
